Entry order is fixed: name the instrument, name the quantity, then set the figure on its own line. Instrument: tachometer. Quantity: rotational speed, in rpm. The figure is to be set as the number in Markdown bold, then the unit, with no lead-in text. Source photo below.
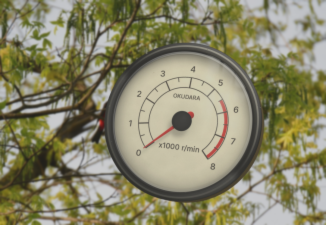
**0** rpm
